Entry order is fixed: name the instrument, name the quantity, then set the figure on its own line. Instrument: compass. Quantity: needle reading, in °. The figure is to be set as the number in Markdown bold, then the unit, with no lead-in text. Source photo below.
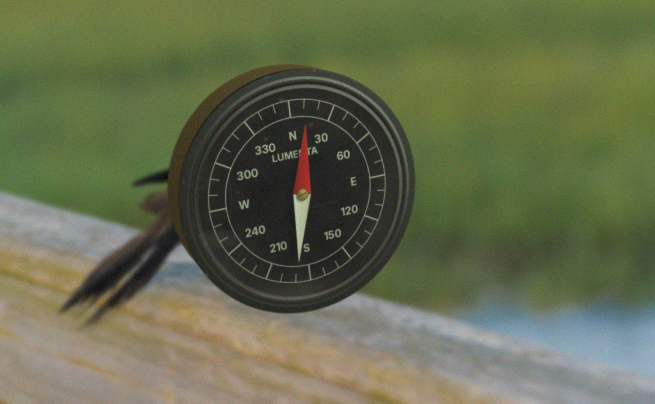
**10** °
